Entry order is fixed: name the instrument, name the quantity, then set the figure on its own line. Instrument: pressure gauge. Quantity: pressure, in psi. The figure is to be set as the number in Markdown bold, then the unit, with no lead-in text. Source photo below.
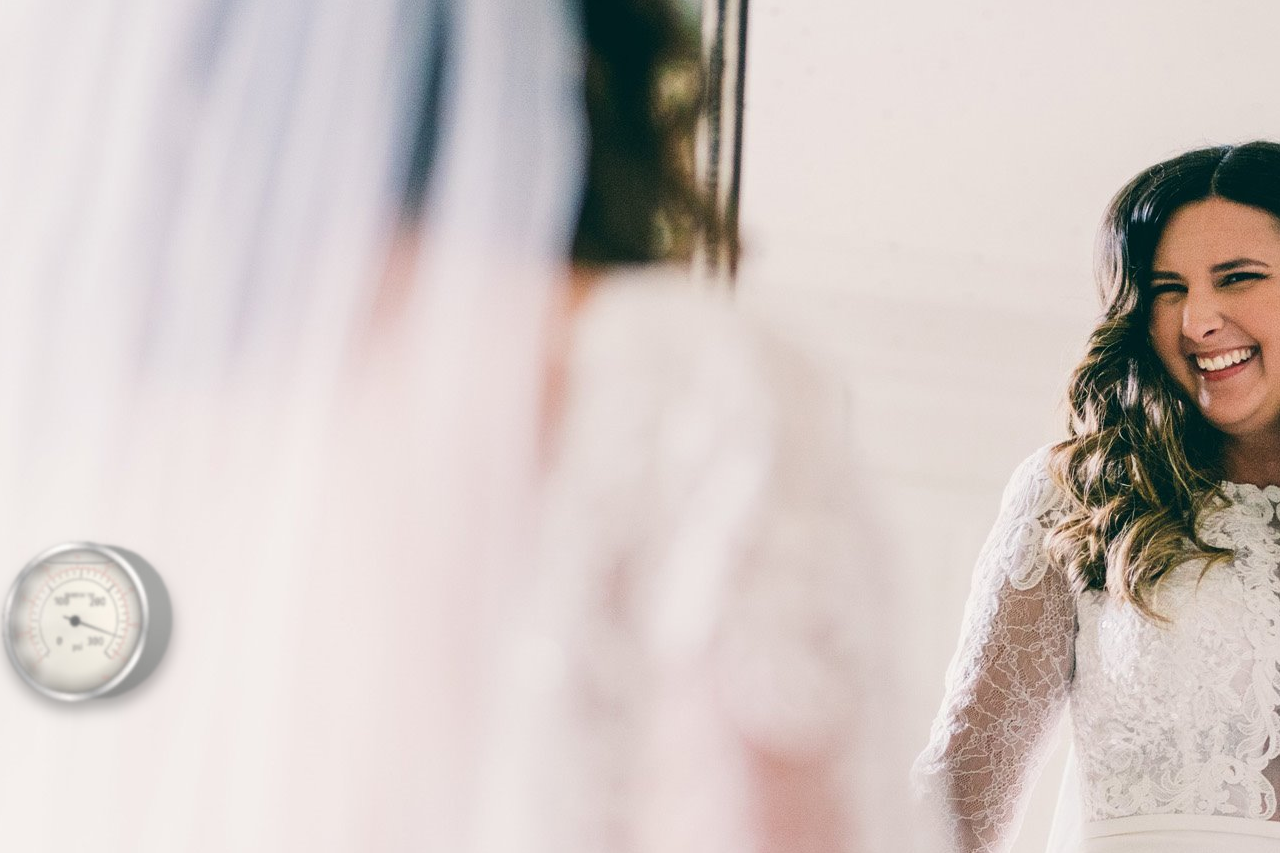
**270** psi
